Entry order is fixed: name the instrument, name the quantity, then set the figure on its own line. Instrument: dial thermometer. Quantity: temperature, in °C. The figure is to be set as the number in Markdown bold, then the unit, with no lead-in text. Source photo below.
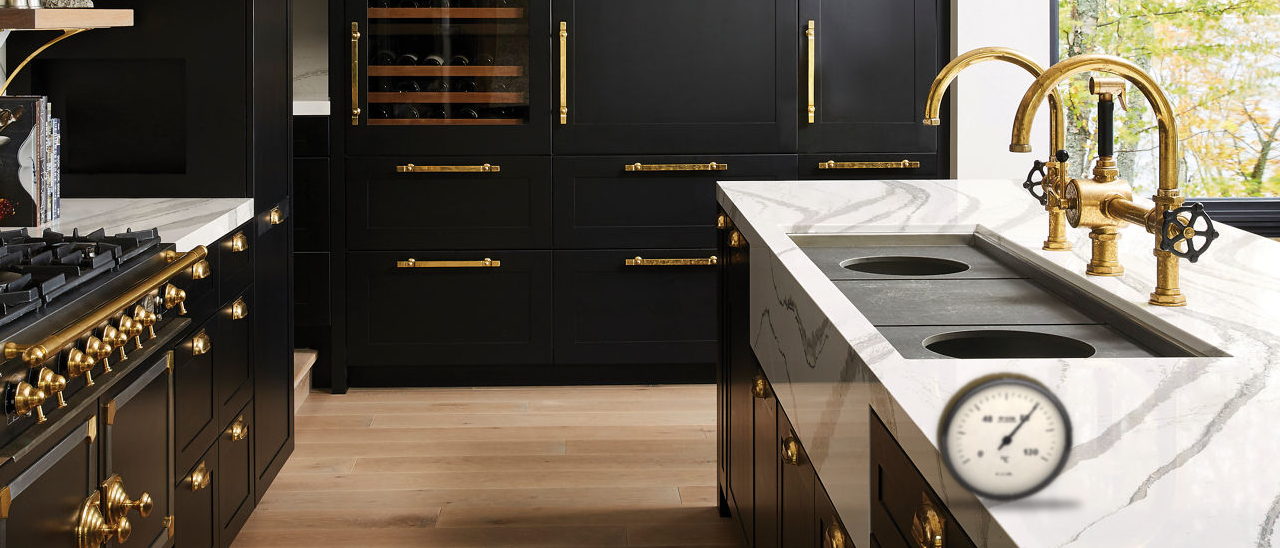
**80** °C
